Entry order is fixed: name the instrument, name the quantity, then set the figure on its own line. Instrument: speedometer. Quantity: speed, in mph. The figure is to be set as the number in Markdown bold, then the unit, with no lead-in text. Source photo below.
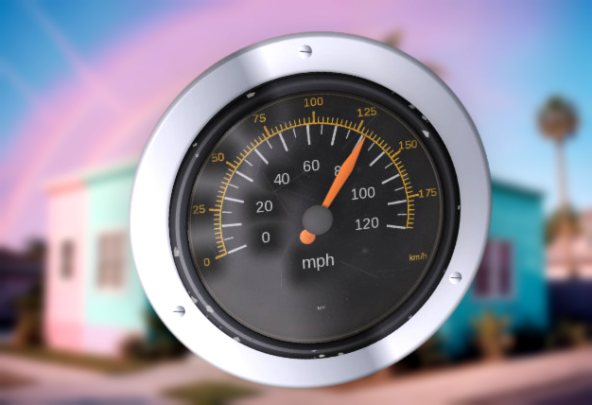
**80** mph
